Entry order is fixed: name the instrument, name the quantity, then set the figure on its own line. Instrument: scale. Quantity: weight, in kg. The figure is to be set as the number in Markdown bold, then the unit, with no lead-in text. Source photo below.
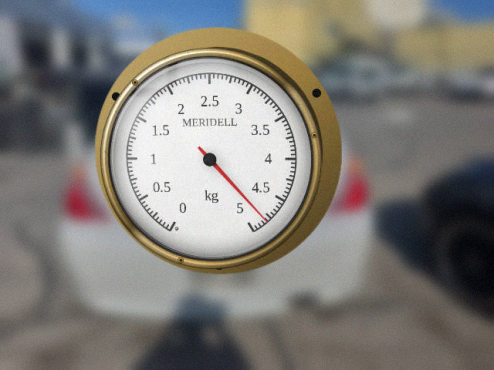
**4.8** kg
